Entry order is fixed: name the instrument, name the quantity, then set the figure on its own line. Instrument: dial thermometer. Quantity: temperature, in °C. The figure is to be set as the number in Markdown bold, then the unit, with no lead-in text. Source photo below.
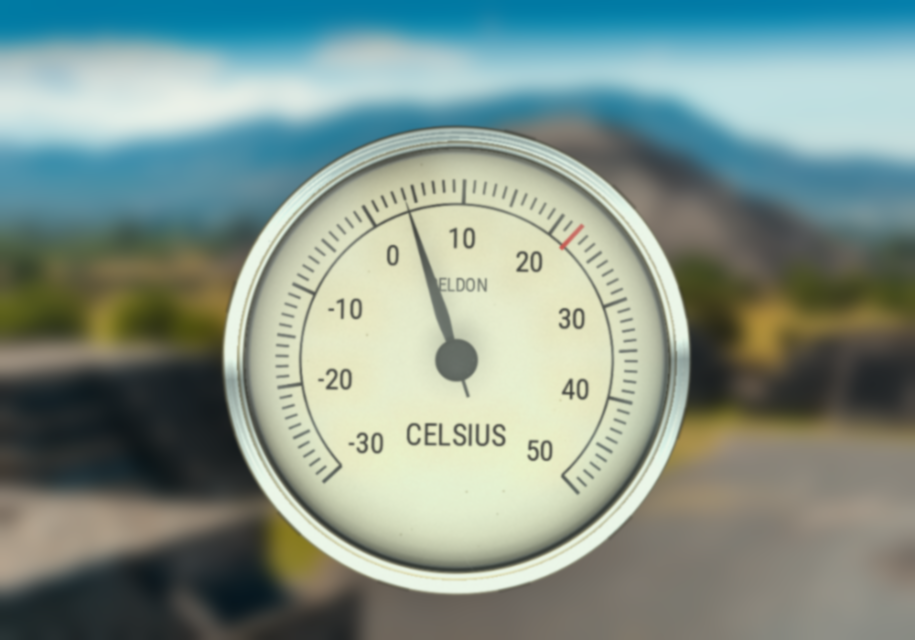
**4** °C
